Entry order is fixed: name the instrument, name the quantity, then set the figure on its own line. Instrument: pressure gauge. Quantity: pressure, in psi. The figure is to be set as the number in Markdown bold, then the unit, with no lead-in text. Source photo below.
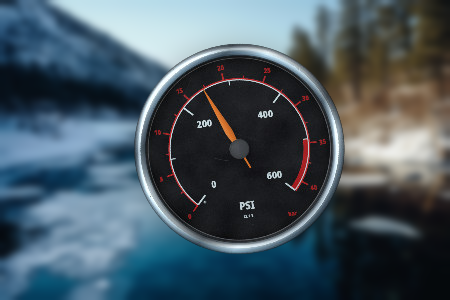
**250** psi
